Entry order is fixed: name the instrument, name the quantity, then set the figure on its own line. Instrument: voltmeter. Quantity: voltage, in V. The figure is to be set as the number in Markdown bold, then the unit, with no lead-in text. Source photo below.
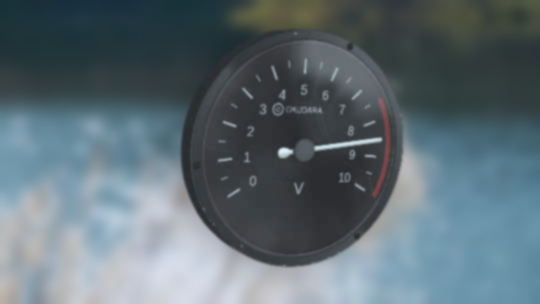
**8.5** V
